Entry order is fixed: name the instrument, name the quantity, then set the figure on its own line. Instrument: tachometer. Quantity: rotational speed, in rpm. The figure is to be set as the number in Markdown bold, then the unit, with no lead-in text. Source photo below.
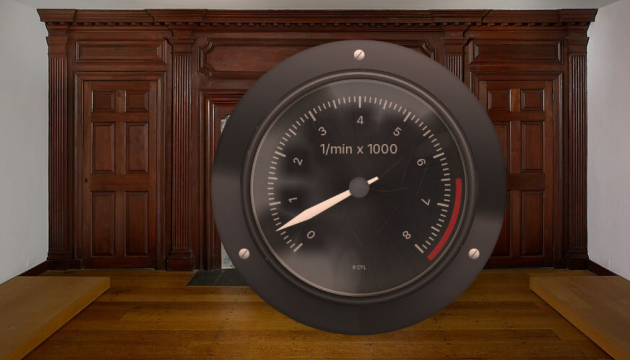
**500** rpm
